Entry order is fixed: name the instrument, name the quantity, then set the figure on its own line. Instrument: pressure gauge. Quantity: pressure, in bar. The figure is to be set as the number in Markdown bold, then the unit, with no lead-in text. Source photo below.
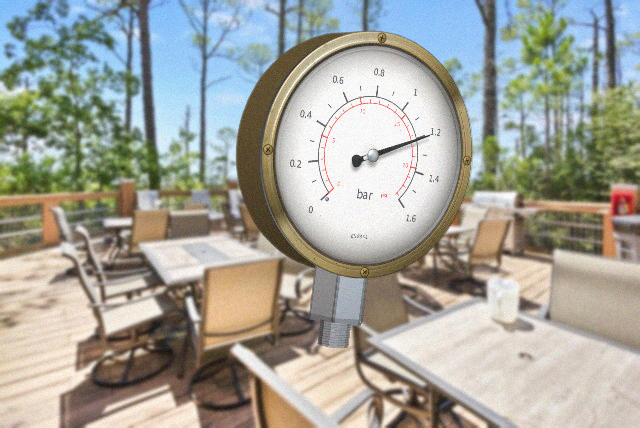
**1.2** bar
